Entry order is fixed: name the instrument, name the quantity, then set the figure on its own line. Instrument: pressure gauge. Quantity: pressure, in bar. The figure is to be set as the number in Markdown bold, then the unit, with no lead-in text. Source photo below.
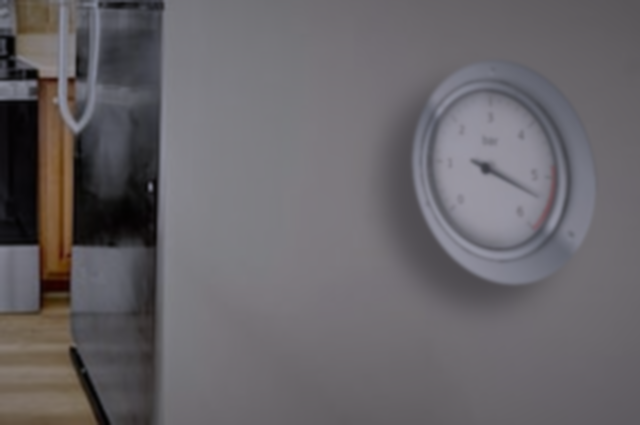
**5.4** bar
